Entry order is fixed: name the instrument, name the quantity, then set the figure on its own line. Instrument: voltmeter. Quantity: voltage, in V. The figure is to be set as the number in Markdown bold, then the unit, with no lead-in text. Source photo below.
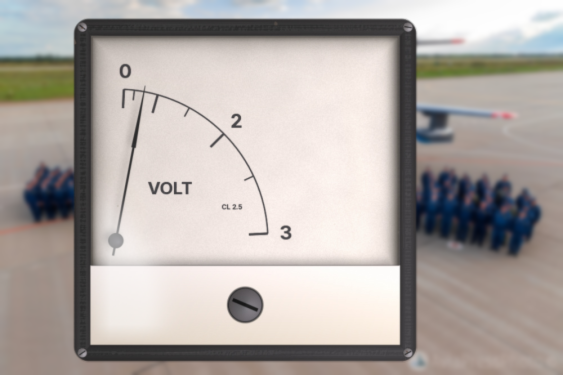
**0.75** V
